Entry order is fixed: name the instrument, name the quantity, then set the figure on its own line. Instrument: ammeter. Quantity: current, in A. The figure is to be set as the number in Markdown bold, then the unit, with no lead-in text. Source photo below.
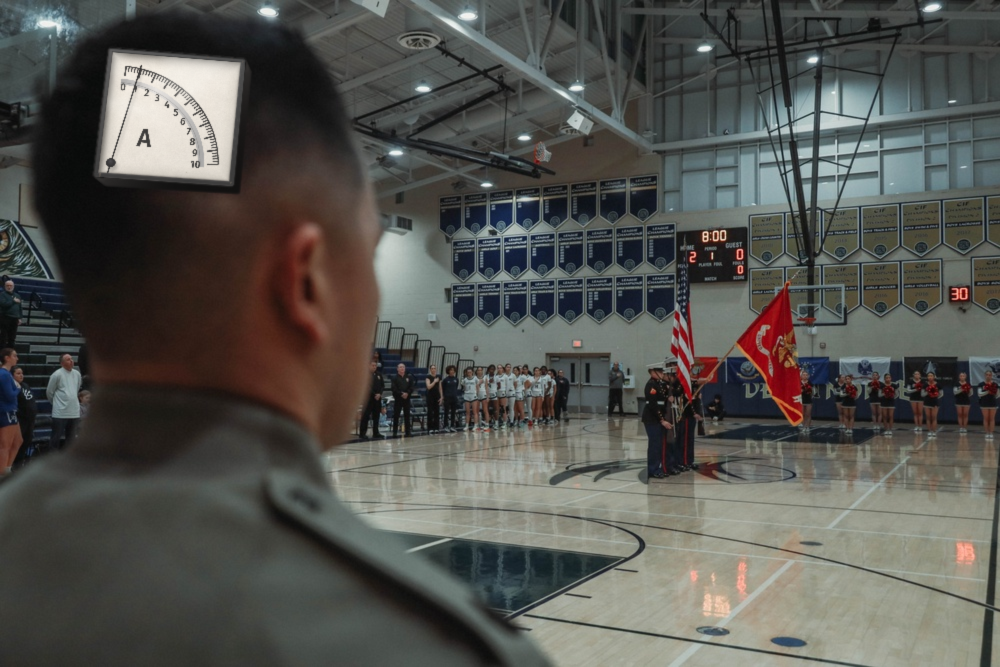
**1** A
